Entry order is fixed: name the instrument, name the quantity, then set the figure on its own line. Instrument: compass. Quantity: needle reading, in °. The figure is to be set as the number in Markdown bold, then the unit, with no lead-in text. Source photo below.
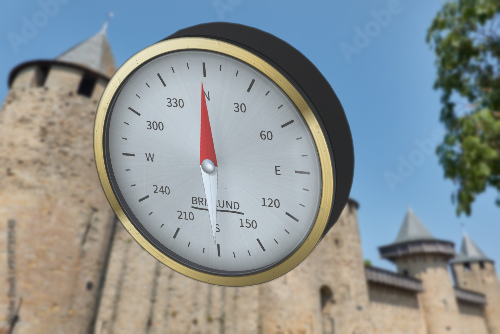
**0** °
